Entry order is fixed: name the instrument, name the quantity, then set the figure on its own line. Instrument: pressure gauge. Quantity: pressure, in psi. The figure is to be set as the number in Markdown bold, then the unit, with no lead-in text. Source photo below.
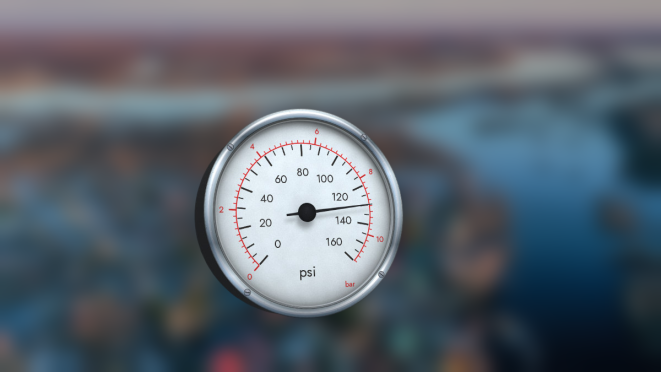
**130** psi
